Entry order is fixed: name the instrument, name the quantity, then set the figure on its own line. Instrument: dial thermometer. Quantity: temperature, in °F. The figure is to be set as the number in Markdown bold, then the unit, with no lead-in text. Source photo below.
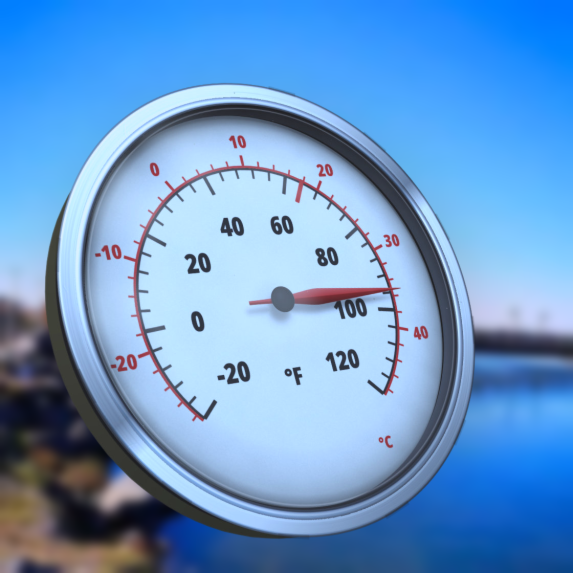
**96** °F
